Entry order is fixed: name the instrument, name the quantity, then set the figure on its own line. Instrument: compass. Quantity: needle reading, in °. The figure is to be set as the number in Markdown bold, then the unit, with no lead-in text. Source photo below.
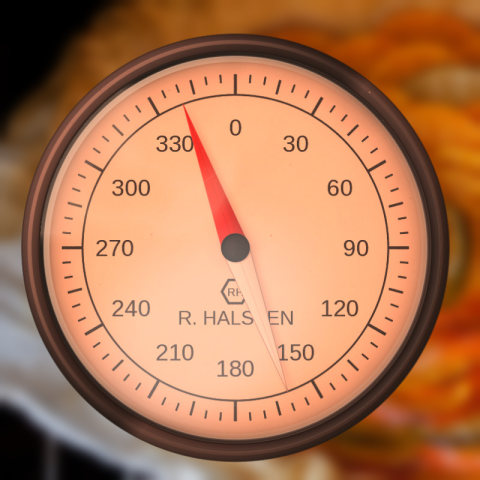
**340** °
